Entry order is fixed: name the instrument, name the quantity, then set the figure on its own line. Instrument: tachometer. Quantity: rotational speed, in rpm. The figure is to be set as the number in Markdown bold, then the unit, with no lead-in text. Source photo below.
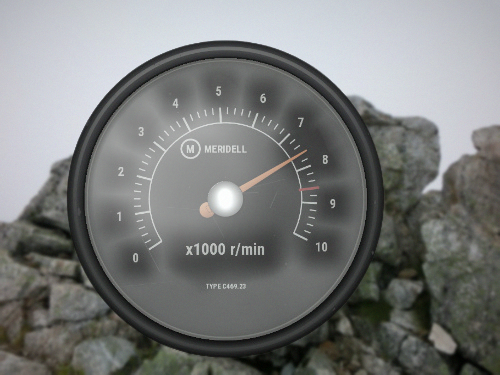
**7600** rpm
